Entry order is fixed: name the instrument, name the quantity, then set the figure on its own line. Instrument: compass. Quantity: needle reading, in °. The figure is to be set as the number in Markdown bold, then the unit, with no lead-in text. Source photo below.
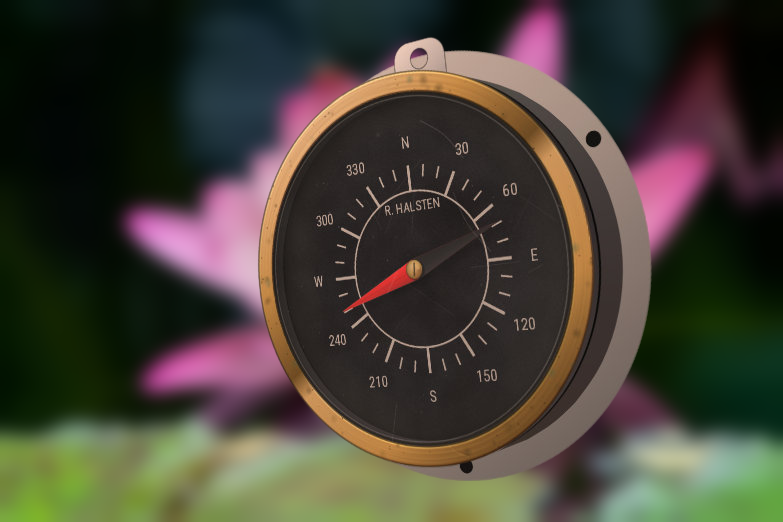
**250** °
